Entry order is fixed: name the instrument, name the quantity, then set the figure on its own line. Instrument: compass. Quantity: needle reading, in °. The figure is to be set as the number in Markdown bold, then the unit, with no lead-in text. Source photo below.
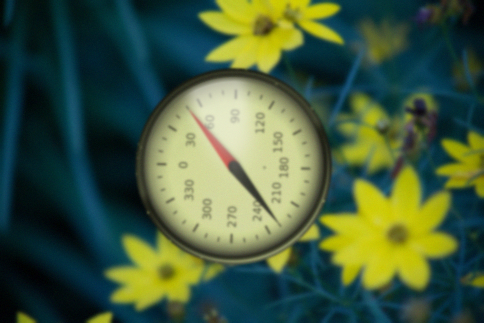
**50** °
